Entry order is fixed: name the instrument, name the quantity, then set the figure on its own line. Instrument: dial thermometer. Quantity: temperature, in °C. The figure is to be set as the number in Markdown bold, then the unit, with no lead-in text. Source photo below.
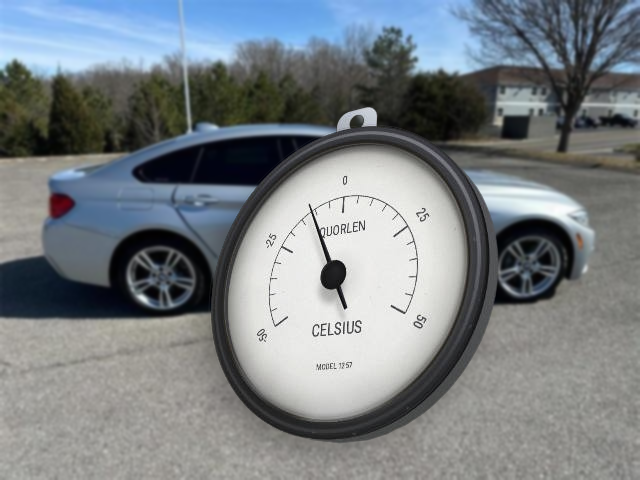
**-10** °C
